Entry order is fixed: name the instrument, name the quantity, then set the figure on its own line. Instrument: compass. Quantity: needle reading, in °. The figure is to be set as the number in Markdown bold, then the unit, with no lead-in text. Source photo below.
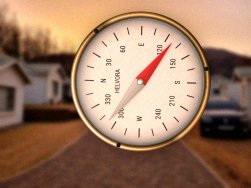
**127.5** °
